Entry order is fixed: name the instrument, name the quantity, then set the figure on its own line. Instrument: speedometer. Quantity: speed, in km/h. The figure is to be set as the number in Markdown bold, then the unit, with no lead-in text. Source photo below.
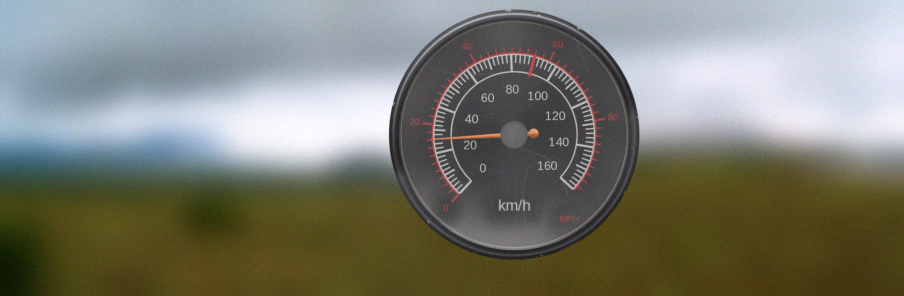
**26** km/h
